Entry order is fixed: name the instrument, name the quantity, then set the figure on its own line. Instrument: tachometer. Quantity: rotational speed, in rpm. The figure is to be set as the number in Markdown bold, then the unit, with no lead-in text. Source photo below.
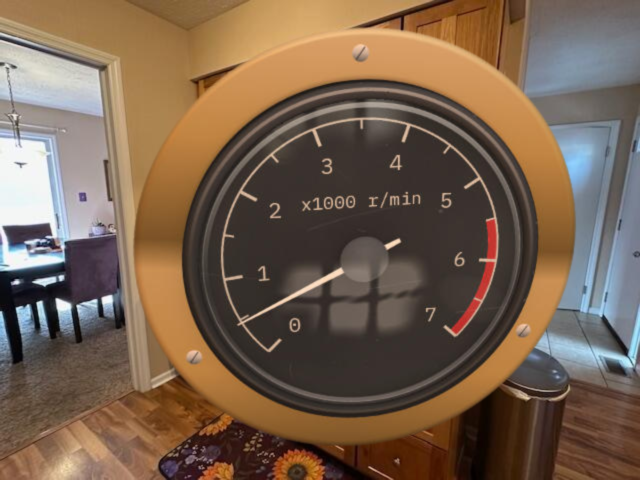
**500** rpm
